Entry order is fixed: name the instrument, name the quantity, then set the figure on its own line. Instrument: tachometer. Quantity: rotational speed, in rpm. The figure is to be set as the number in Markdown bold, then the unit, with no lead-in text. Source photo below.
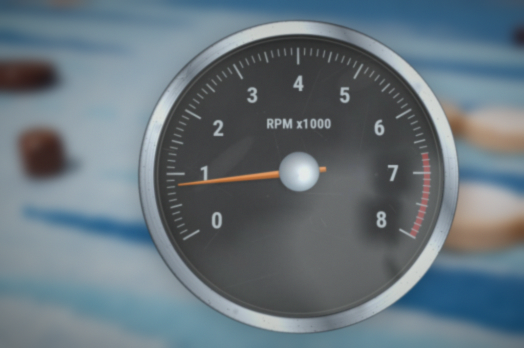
**800** rpm
